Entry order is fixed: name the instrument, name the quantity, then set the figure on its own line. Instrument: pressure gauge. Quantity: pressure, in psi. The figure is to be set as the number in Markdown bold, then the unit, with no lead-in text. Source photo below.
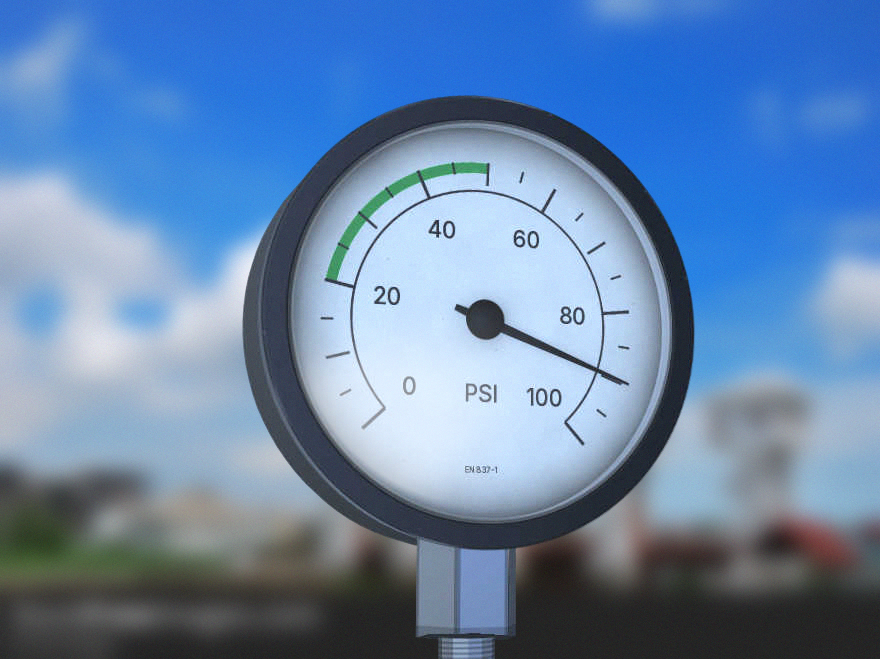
**90** psi
